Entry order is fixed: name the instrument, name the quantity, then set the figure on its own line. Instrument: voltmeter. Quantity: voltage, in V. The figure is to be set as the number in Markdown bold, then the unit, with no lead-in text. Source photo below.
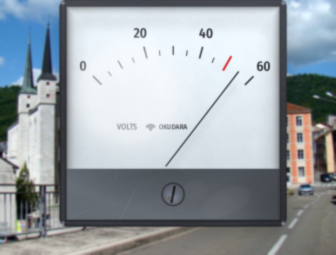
**55** V
